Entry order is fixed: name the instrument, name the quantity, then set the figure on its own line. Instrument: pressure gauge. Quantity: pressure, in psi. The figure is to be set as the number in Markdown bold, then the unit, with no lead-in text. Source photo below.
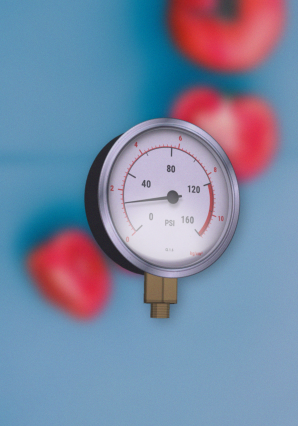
**20** psi
